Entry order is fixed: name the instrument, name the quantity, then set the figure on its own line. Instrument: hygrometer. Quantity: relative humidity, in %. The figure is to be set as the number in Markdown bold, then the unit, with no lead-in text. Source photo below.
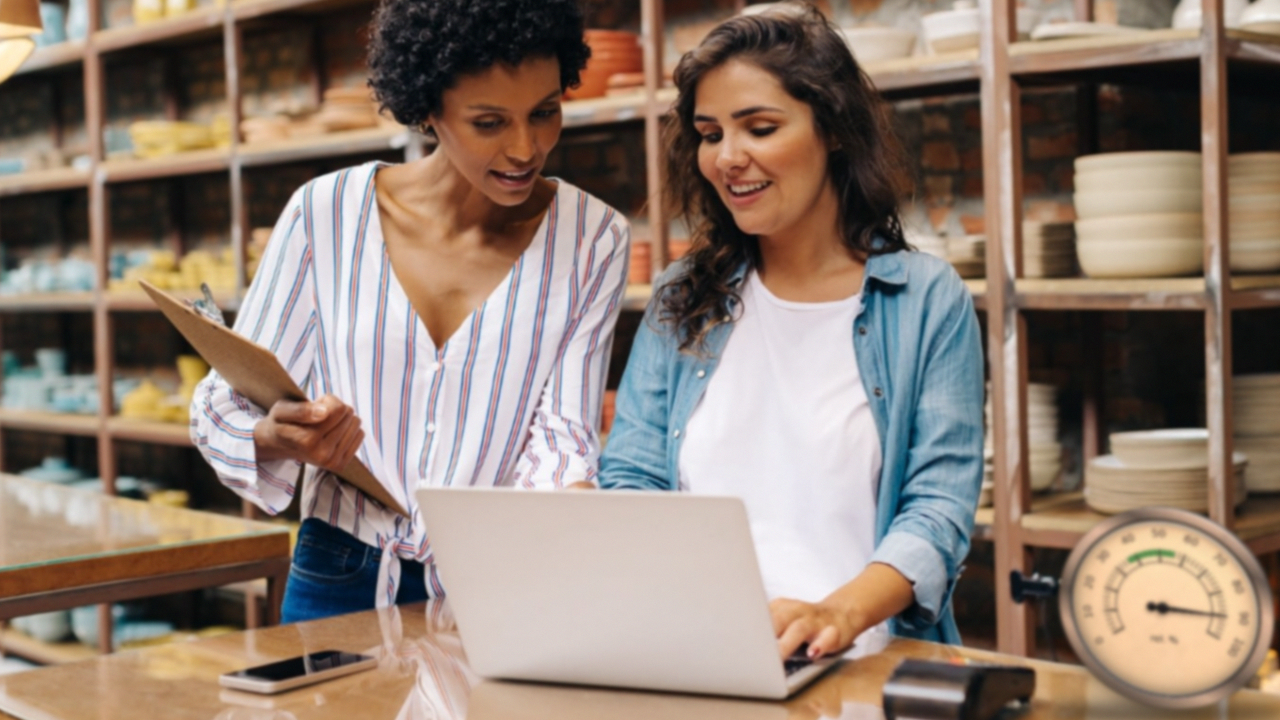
**90** %
